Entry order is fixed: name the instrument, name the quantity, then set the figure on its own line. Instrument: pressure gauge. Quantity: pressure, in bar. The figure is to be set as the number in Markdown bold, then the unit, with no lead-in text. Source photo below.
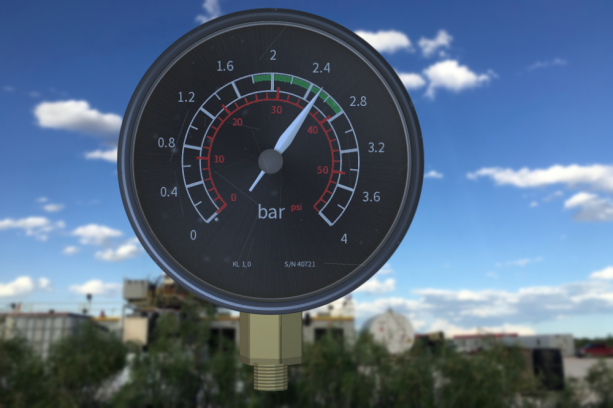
**2.5** bar
